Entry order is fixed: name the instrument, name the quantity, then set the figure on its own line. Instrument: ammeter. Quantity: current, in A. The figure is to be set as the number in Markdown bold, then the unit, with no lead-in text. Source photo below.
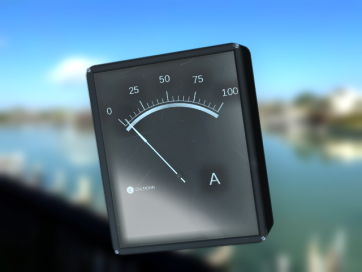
**5** A
